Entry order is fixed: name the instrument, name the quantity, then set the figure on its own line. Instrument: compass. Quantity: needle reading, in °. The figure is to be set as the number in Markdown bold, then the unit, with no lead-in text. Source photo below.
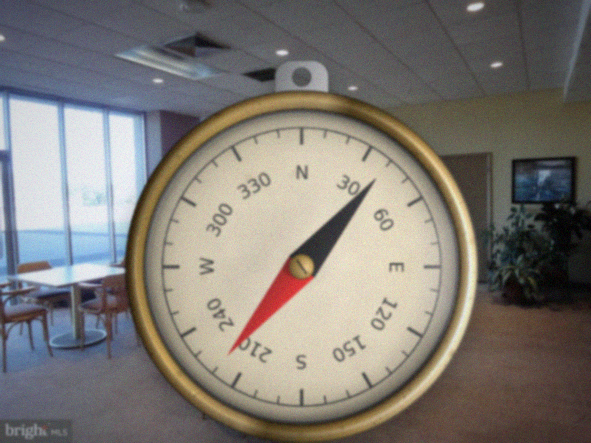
**220** °
